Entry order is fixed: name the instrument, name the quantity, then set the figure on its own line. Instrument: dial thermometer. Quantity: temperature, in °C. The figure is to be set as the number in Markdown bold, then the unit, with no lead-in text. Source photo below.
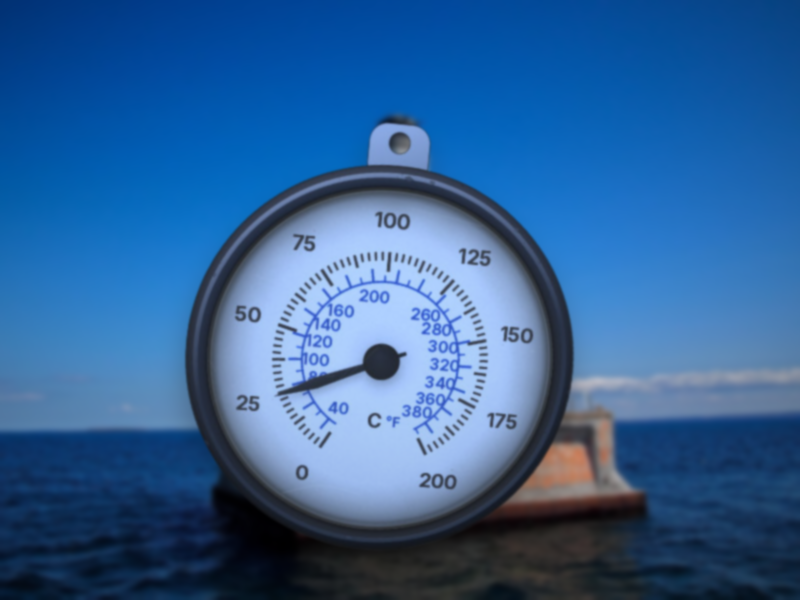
**25** °C
